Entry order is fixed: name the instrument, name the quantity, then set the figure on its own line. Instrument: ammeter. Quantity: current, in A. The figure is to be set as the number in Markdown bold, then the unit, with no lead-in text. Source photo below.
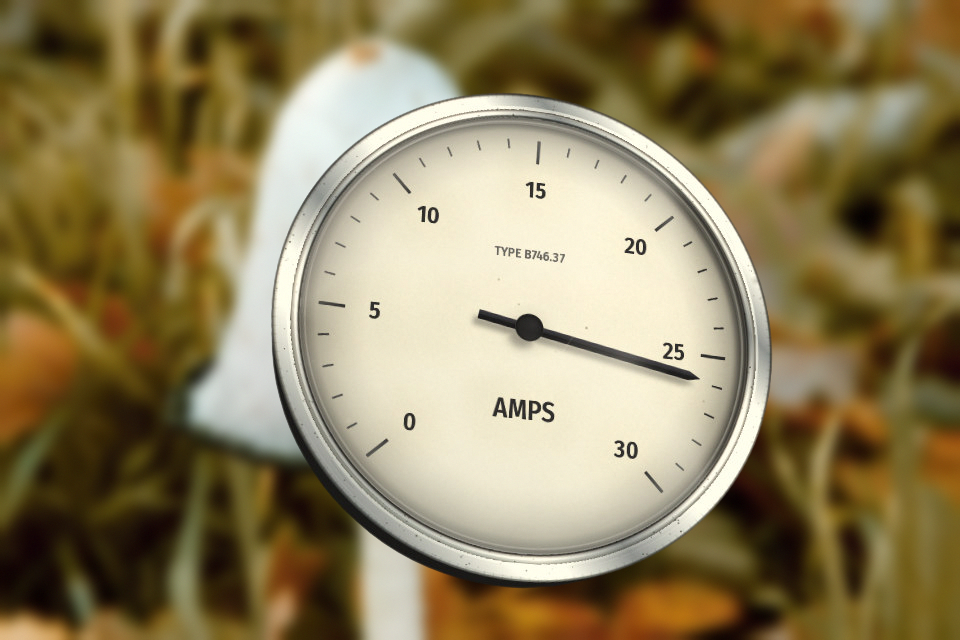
**26** A
